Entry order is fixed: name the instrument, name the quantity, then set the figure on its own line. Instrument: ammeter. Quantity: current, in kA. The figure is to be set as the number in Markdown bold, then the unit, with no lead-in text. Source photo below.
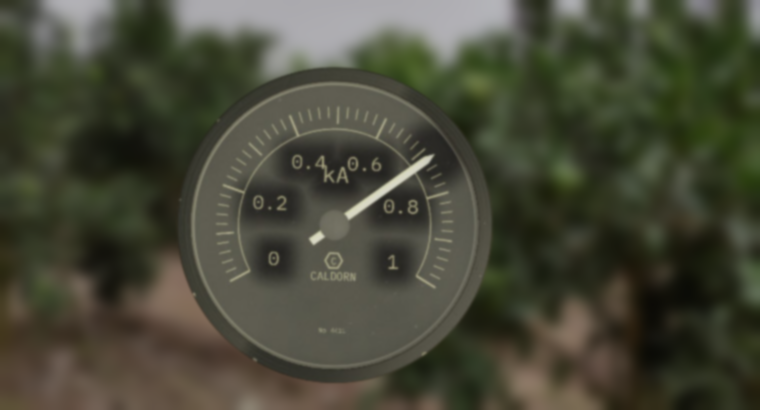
**0.72** kA
